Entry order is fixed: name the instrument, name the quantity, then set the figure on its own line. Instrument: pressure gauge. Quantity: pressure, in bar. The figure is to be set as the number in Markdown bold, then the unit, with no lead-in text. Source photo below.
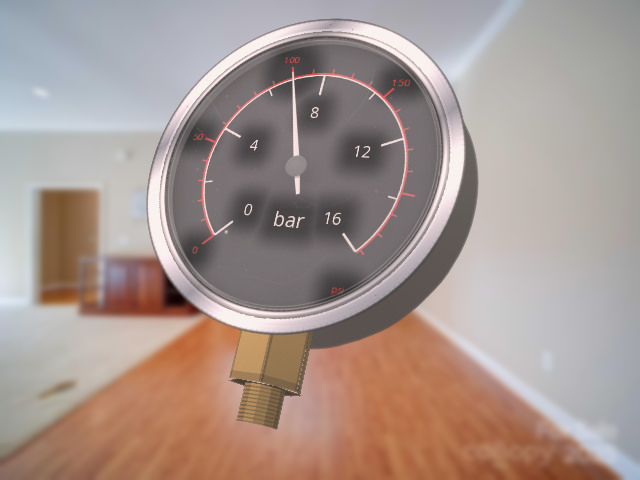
**7** bar
